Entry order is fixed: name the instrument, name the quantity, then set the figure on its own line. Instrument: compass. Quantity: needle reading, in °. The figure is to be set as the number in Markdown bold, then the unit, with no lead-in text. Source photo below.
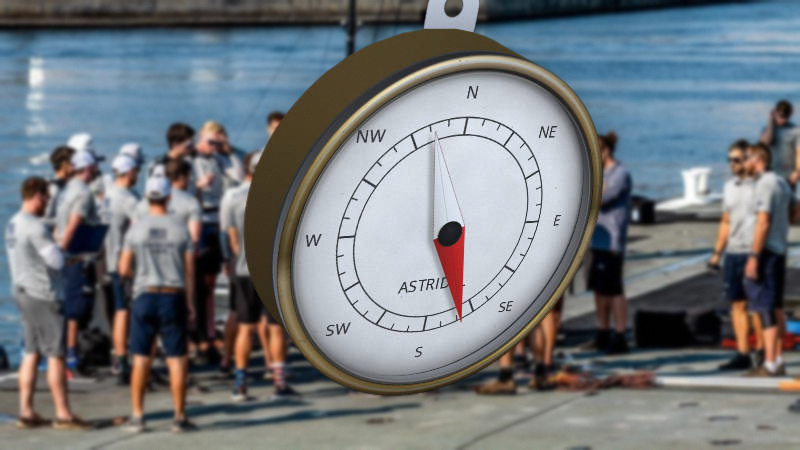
**160** °
